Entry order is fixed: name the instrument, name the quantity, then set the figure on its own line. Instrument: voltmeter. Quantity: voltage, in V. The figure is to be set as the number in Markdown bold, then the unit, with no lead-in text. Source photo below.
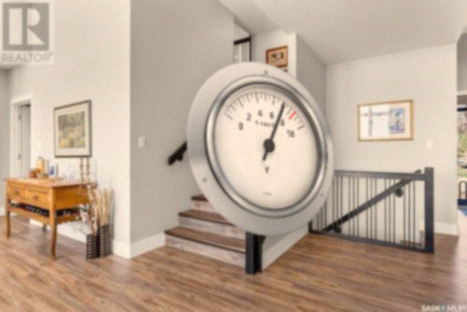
**7** V
